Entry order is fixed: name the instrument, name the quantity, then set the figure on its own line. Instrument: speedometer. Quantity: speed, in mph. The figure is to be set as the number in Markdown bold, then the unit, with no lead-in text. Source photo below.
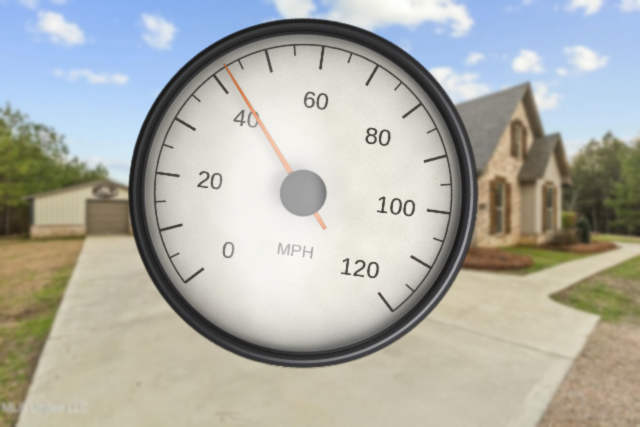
**42.5** mph
